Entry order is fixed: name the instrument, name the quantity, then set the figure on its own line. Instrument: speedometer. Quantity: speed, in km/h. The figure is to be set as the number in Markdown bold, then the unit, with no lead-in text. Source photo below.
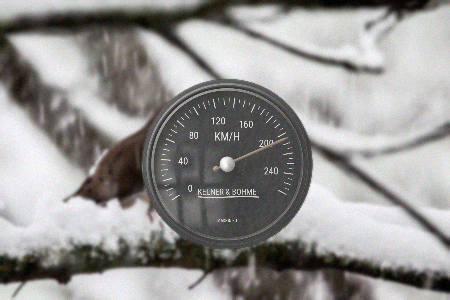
**205** km/h
